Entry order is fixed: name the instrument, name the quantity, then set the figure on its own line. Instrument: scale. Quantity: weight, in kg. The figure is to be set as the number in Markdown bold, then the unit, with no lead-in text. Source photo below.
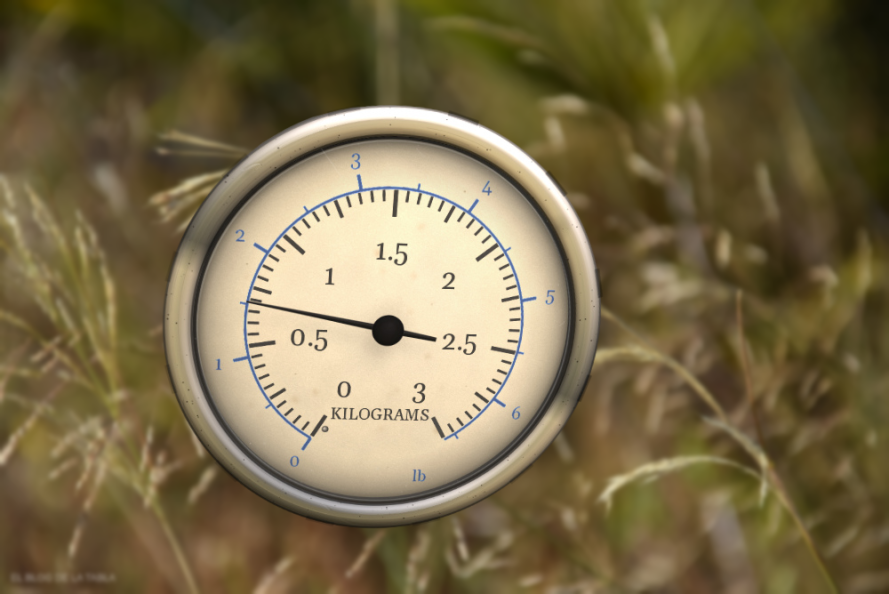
**0.7** kg
